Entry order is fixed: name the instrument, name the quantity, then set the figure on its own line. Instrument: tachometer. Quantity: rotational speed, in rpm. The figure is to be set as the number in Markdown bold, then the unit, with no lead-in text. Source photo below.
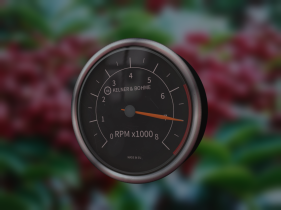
**7000** rpm
